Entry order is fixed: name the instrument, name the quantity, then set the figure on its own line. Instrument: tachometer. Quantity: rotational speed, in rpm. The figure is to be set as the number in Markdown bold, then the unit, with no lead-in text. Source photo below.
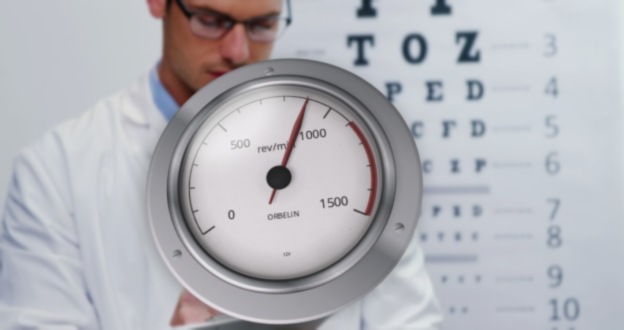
**900** rpm
